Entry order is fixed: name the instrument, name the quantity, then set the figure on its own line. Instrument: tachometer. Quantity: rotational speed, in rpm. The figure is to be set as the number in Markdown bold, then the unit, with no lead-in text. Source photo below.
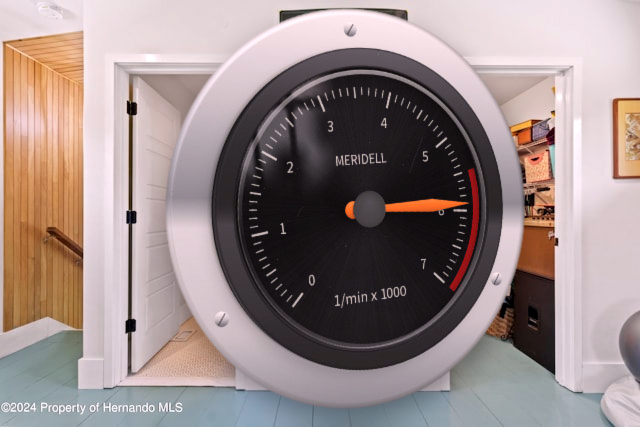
**5900** rpm
